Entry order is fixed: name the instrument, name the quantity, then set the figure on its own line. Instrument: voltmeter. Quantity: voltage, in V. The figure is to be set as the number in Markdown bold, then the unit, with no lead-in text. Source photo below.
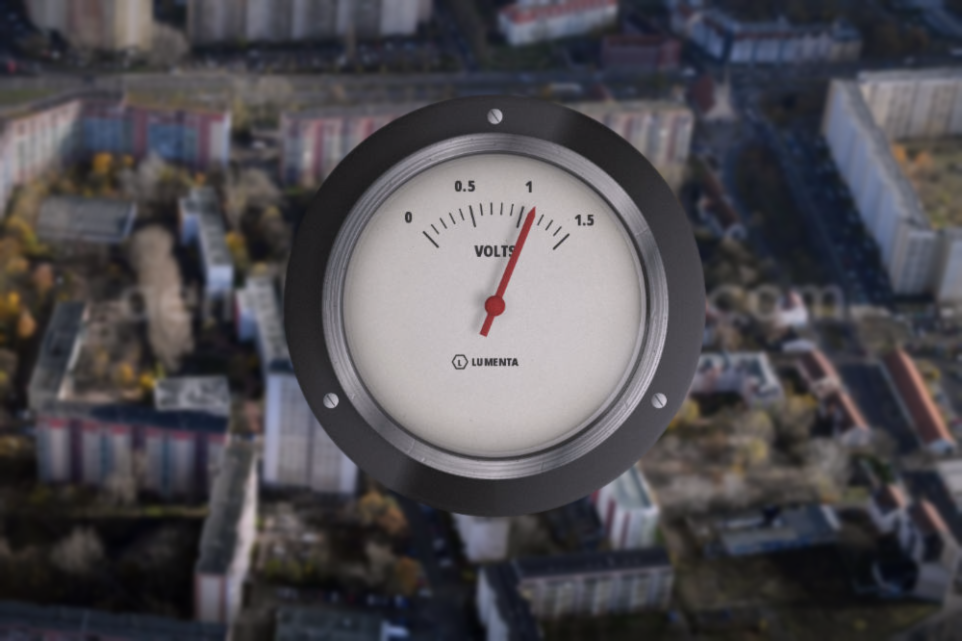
**1.1** V
